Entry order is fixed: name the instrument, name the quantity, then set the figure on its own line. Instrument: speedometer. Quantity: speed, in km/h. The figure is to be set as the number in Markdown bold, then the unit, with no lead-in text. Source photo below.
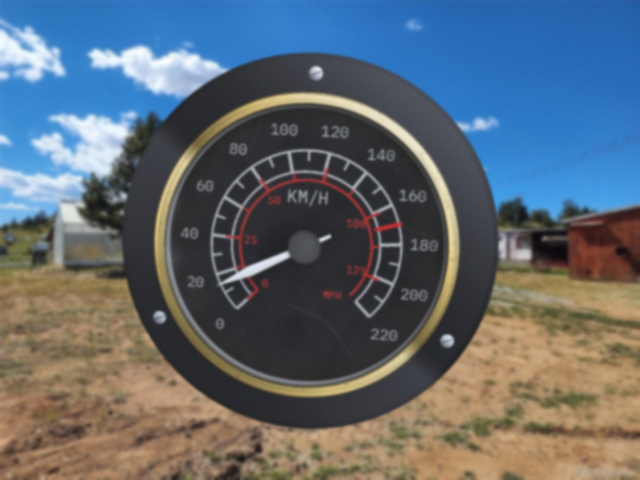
**15** km/h
